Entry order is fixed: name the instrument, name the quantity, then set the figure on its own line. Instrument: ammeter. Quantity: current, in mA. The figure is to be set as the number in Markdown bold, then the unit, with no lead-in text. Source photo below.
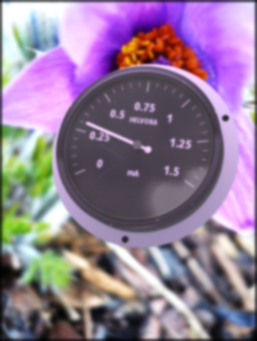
**0.3** mA
